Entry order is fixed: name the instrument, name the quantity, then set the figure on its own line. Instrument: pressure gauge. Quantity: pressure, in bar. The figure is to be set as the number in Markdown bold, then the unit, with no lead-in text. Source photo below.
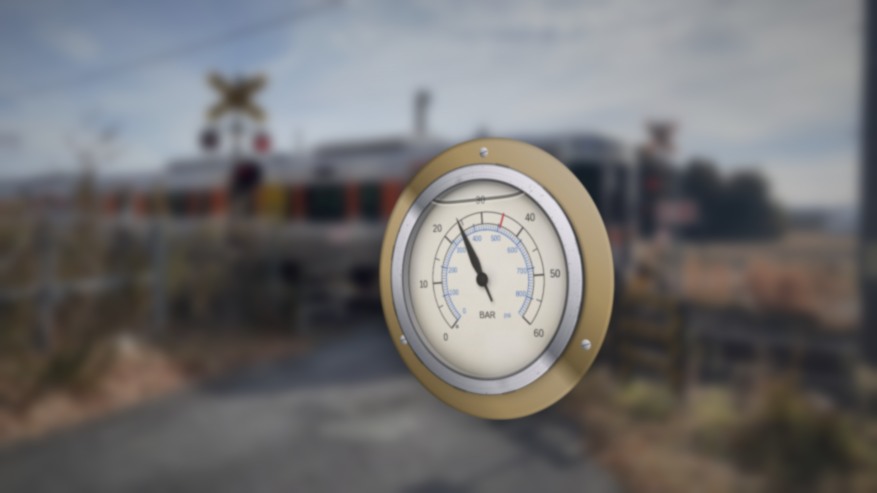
**25** bar
